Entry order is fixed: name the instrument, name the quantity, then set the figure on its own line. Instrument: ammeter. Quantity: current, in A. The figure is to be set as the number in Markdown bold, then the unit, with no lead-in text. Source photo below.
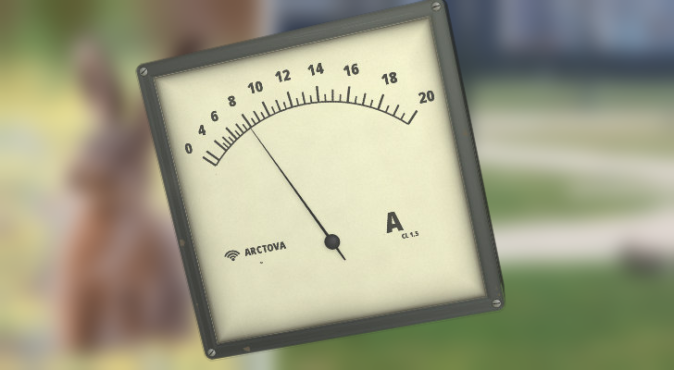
**8** A
